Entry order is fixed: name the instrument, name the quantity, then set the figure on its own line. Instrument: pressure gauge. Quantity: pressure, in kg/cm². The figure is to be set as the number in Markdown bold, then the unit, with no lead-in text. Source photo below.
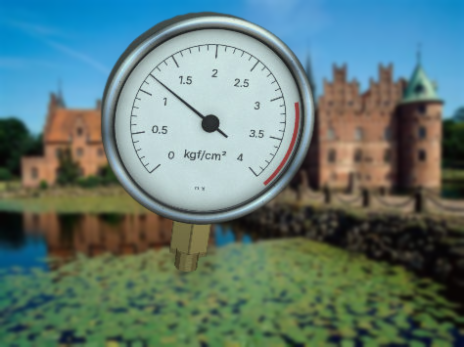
**1.2** kg/cm²
